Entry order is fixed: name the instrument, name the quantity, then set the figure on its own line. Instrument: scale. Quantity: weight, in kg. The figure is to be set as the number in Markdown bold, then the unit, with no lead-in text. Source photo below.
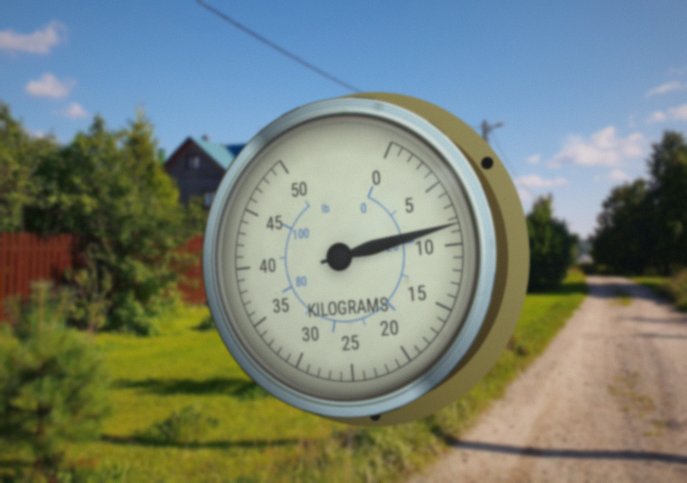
**8.5** kg
